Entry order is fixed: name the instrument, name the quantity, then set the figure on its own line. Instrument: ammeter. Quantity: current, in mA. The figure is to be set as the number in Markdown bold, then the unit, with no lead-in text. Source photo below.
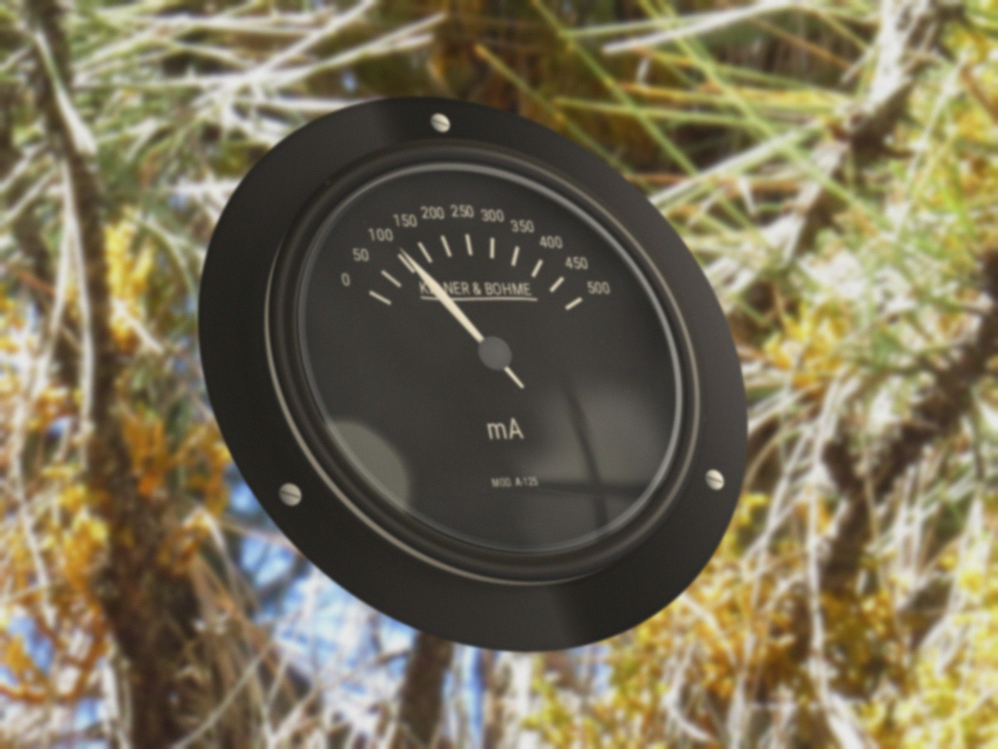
**100** mA
